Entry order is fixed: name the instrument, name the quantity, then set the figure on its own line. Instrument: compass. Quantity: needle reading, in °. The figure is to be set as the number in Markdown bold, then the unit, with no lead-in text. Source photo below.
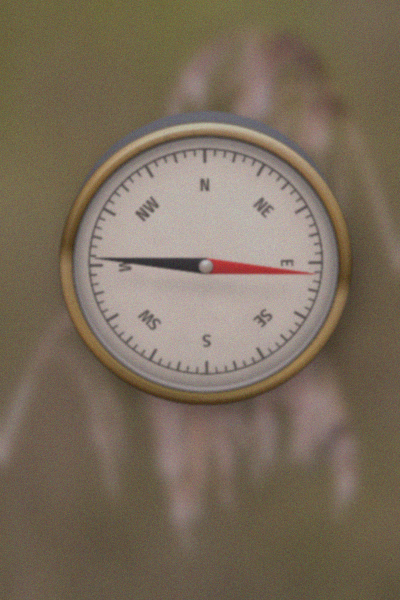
**95** °
